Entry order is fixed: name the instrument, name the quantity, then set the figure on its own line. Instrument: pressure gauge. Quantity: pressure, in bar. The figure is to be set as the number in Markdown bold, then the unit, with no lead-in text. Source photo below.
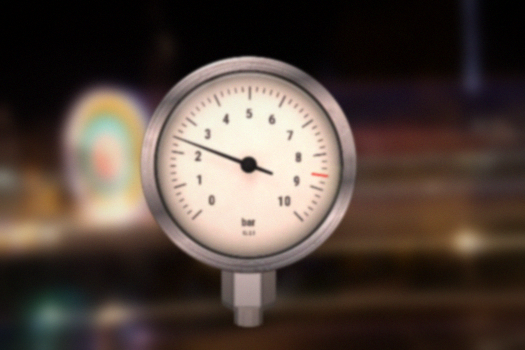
**2.4** bar
